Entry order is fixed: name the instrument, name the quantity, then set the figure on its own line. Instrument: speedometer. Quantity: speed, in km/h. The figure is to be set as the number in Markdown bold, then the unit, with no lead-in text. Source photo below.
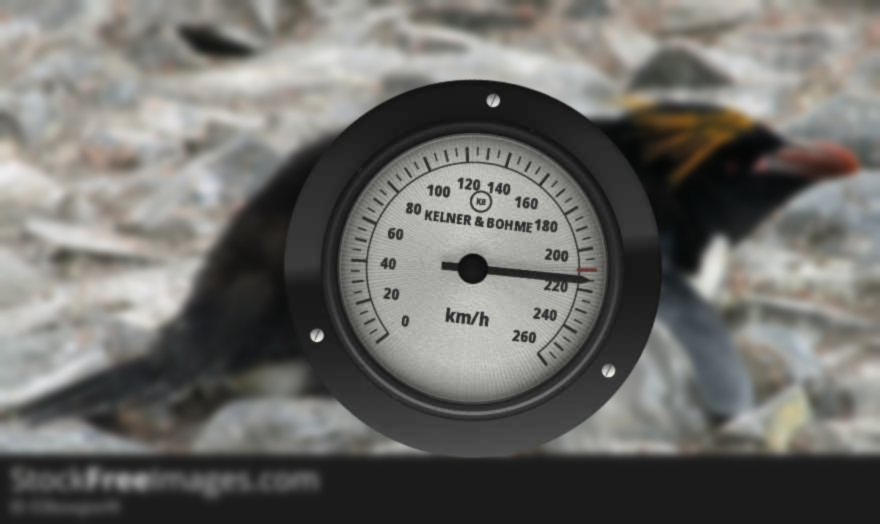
**215** km/h
